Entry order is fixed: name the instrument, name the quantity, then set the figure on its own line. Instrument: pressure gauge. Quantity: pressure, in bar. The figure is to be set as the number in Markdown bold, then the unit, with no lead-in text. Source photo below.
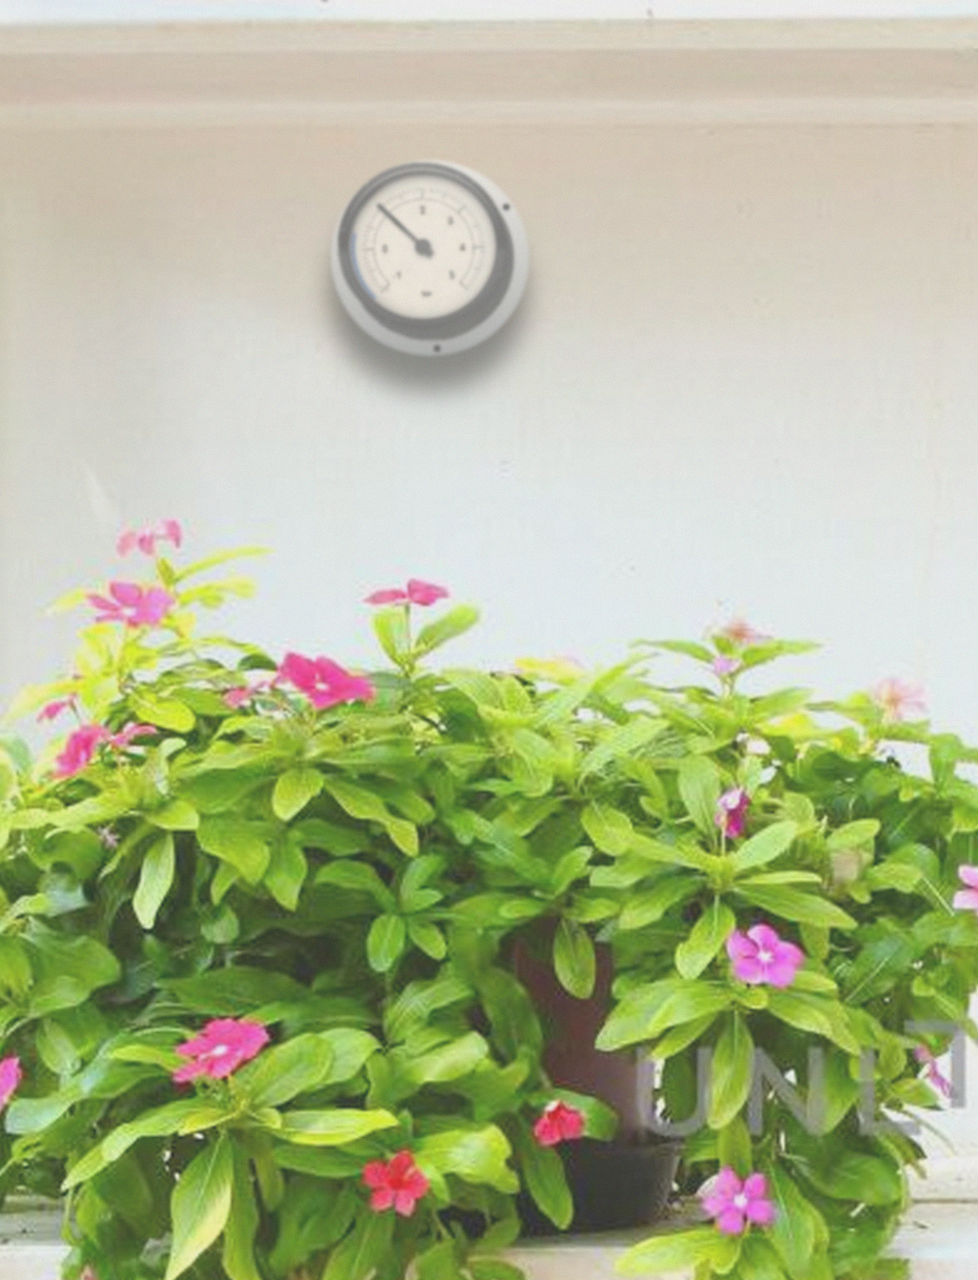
**1** bar
